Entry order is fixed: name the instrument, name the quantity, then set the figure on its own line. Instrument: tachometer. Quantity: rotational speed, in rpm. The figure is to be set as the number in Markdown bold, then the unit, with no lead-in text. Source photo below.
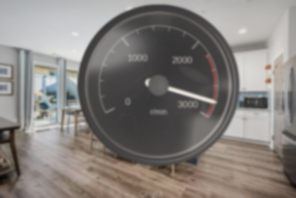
**2800** rpm
